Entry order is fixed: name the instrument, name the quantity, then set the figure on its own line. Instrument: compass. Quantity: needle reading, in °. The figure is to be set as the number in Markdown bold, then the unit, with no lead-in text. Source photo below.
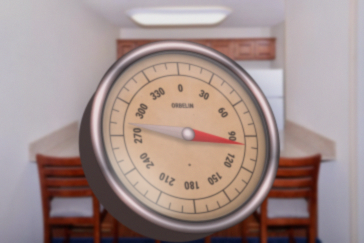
**100** °
